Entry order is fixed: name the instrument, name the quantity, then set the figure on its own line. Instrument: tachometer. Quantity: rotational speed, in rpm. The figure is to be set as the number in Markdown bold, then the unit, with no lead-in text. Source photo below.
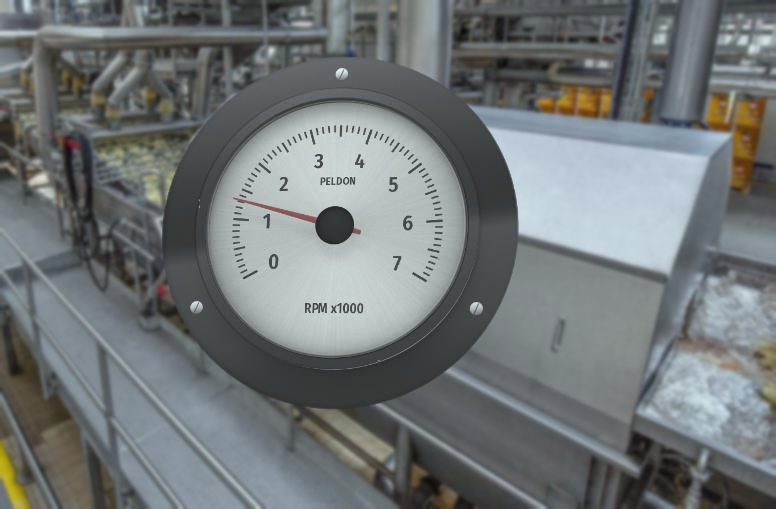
**1300** rpm
